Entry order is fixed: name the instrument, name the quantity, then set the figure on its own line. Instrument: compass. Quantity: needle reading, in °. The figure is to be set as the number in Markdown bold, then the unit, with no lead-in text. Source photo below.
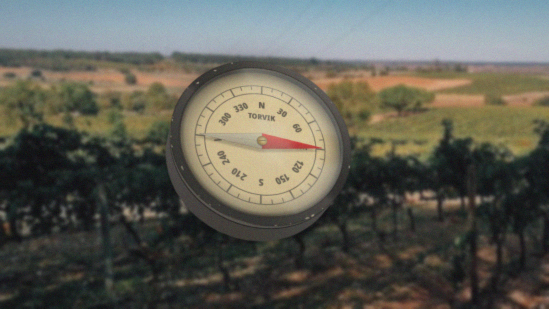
**90** °
